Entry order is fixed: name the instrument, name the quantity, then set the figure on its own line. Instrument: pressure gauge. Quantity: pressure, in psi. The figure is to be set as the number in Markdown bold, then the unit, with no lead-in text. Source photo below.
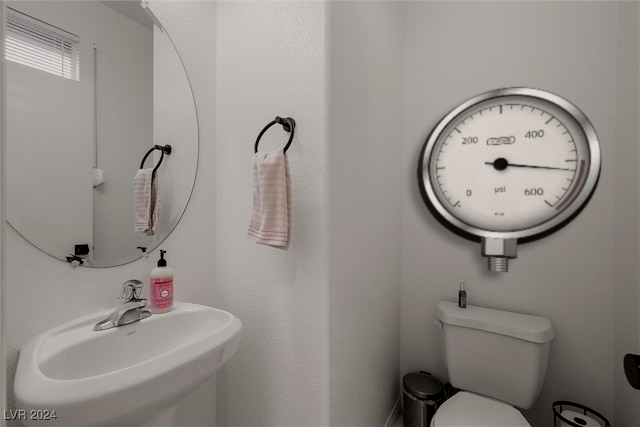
**520** psi
